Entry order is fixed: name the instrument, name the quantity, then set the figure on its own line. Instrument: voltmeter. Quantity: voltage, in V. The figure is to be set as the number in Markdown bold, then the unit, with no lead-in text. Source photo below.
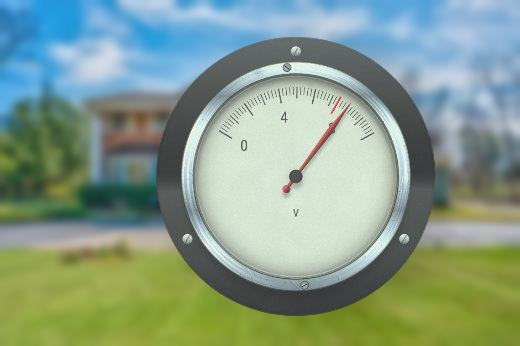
**8** V
